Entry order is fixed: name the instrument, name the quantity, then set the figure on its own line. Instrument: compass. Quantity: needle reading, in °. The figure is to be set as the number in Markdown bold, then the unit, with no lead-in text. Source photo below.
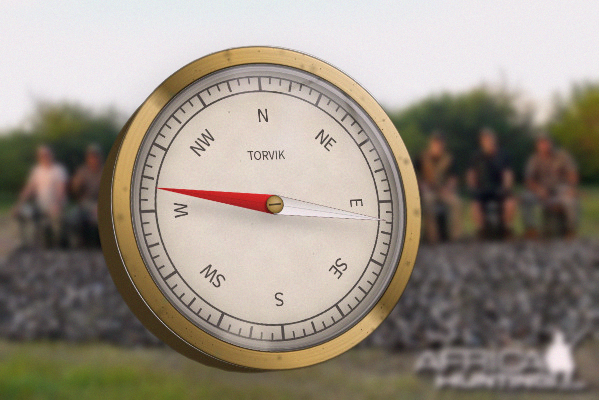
**280** °
